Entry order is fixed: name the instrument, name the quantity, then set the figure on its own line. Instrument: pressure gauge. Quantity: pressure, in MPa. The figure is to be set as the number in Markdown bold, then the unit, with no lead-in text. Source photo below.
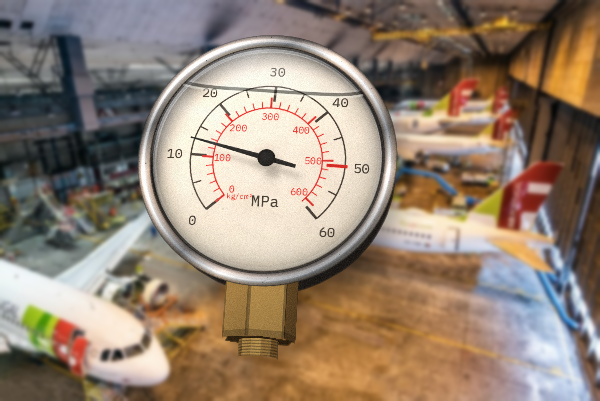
**12.5** MPa
